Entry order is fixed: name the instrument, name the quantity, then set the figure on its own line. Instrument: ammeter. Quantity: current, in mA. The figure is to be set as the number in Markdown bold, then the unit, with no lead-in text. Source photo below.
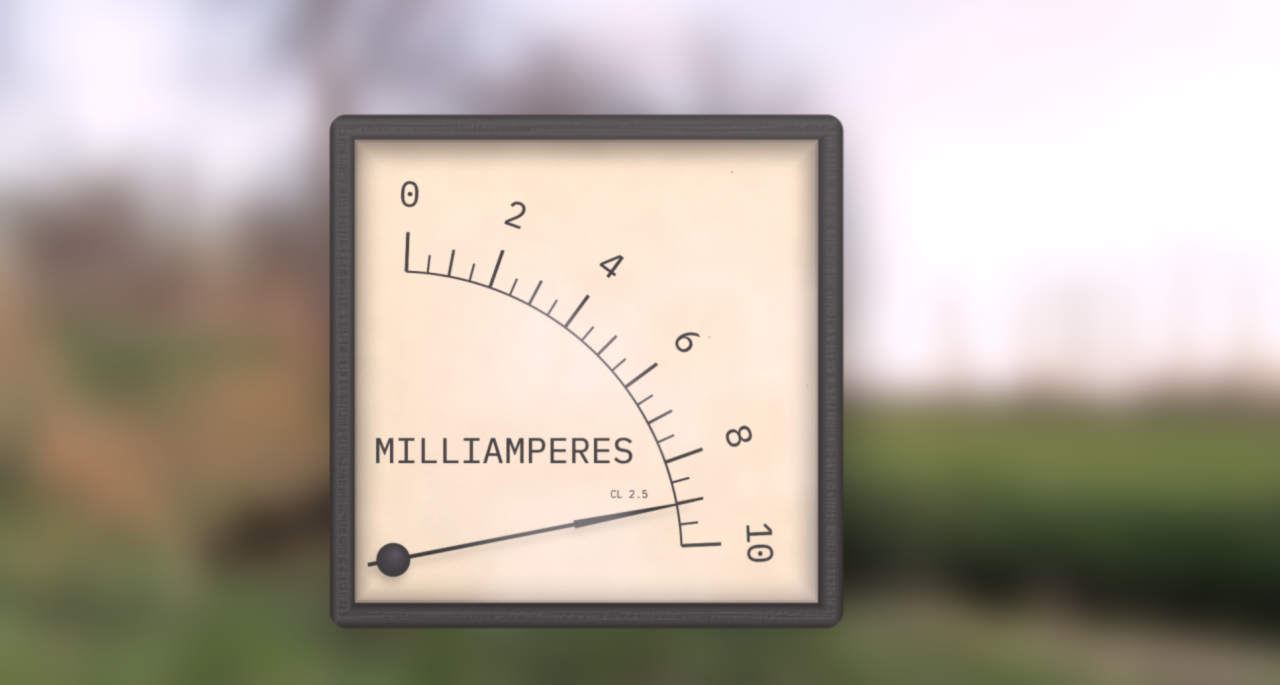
**9** mA
